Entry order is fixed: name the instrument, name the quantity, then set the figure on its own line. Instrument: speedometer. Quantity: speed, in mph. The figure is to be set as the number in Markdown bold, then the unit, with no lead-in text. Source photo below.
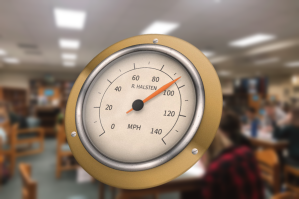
**95** mph
